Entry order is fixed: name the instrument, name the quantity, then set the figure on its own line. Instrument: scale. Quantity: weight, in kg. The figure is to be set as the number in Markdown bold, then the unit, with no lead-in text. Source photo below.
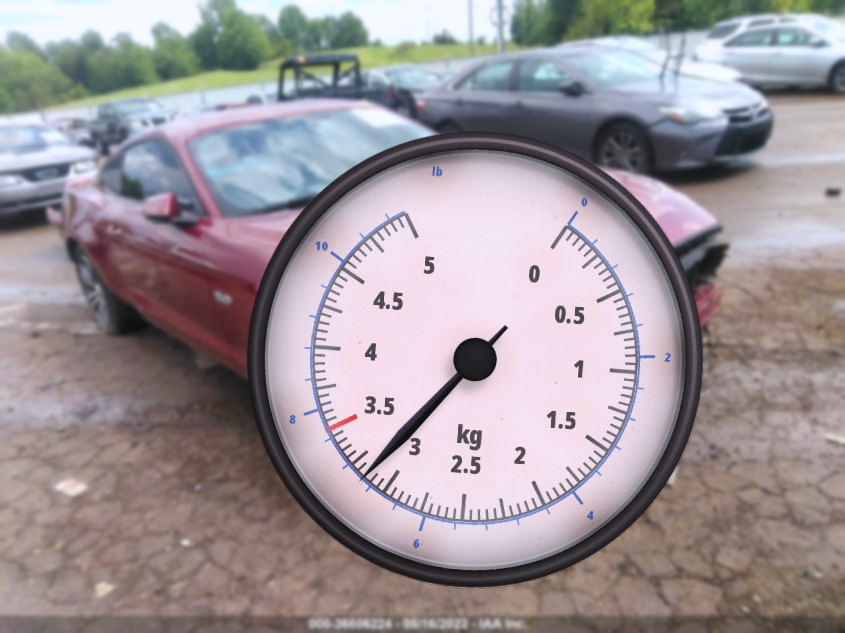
**3.15** kg
